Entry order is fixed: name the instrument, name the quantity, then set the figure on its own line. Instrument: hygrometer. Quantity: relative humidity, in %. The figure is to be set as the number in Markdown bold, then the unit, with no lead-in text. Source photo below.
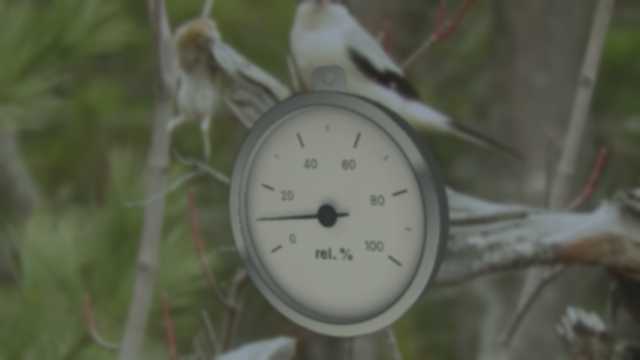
**10** %
